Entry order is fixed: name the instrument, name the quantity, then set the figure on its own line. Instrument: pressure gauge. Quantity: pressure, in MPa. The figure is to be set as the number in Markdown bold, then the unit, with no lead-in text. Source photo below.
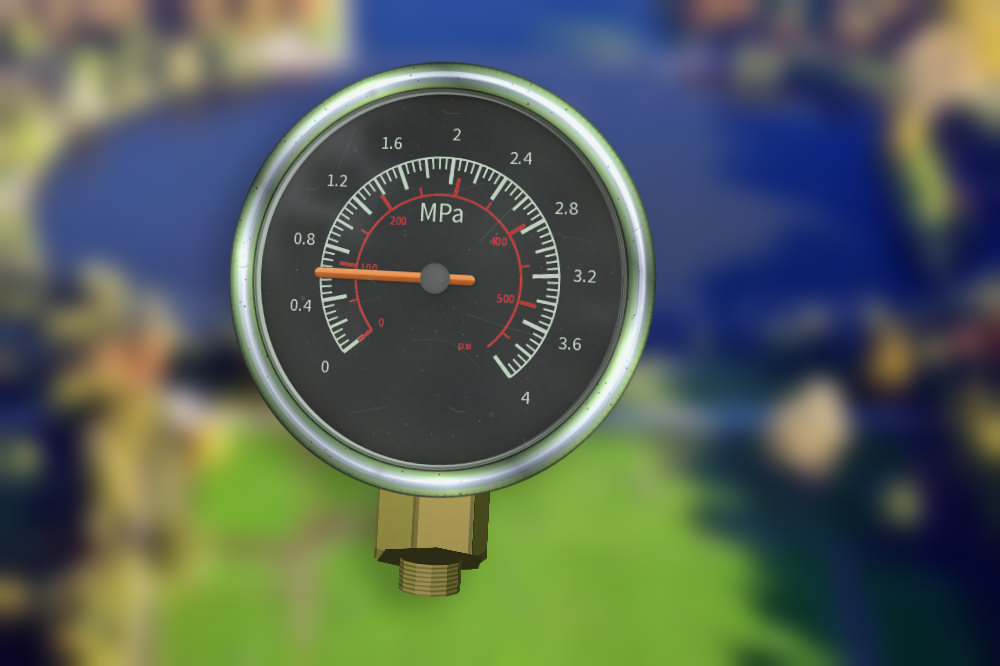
**0.6** MPa
